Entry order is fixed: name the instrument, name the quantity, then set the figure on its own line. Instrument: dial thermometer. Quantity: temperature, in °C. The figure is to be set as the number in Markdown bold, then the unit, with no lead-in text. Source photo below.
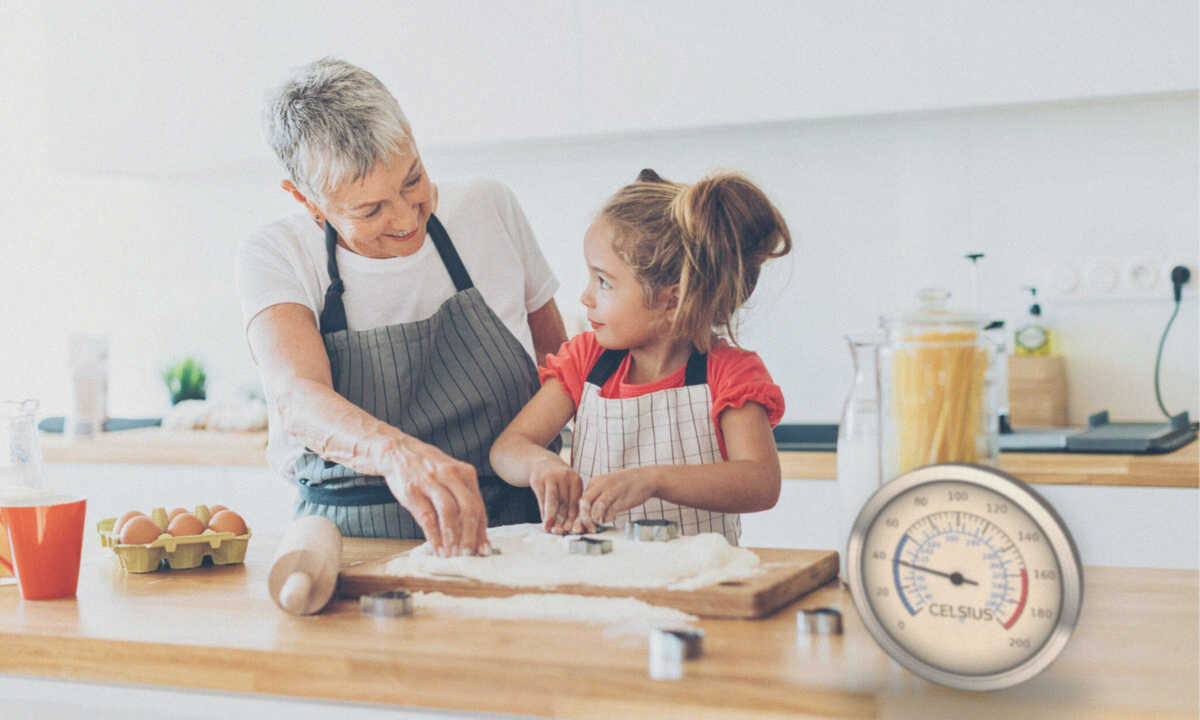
**40** °C
